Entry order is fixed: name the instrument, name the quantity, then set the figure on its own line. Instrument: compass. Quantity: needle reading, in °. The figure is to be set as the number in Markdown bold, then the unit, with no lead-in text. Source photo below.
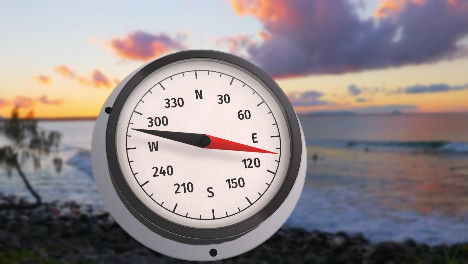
**105** °
